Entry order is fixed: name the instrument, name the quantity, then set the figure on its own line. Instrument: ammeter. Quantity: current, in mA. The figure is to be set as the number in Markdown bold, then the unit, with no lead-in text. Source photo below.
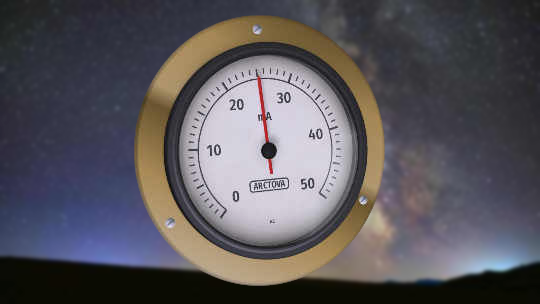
**25** mA
